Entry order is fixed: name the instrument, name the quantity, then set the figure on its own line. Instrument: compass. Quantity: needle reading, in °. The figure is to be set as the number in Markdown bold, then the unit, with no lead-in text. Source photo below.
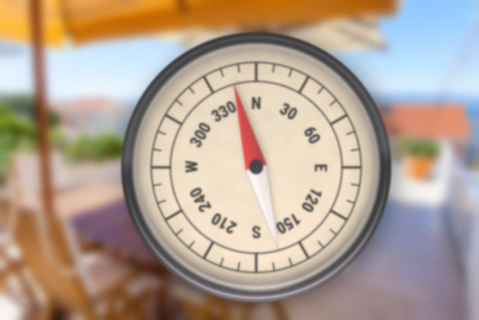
**345** °
